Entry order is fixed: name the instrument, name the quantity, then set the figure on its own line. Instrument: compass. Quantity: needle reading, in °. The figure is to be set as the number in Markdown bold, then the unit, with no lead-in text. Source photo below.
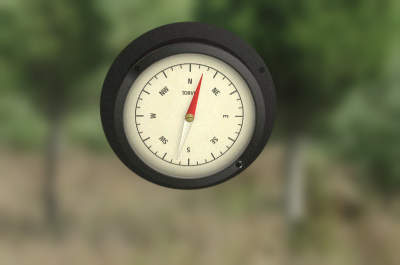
**15** °
